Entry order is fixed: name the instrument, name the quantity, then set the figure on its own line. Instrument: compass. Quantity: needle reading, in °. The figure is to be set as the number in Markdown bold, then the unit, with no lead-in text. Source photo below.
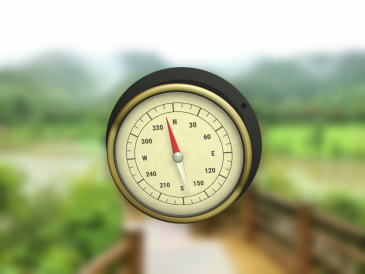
**350** °
